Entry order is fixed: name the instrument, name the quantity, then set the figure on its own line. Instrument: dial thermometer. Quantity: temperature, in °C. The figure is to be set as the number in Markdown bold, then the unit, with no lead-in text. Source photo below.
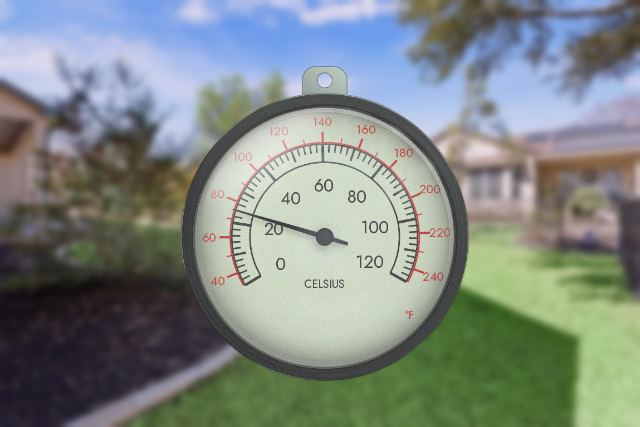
**24** °C
